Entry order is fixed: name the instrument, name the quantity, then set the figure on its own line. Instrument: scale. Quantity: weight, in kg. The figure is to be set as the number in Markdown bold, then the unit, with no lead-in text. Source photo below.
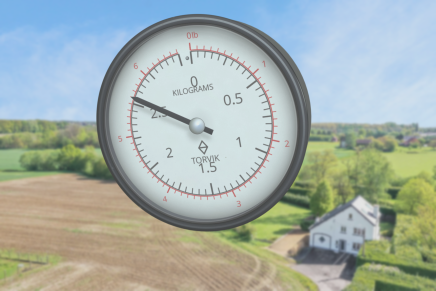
**2.55** kg
